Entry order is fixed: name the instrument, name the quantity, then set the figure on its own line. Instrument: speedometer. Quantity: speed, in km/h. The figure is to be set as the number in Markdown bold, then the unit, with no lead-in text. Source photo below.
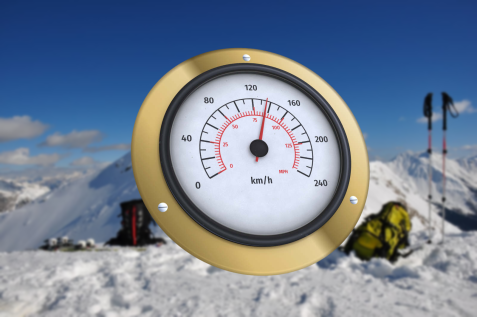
**135** km/h
